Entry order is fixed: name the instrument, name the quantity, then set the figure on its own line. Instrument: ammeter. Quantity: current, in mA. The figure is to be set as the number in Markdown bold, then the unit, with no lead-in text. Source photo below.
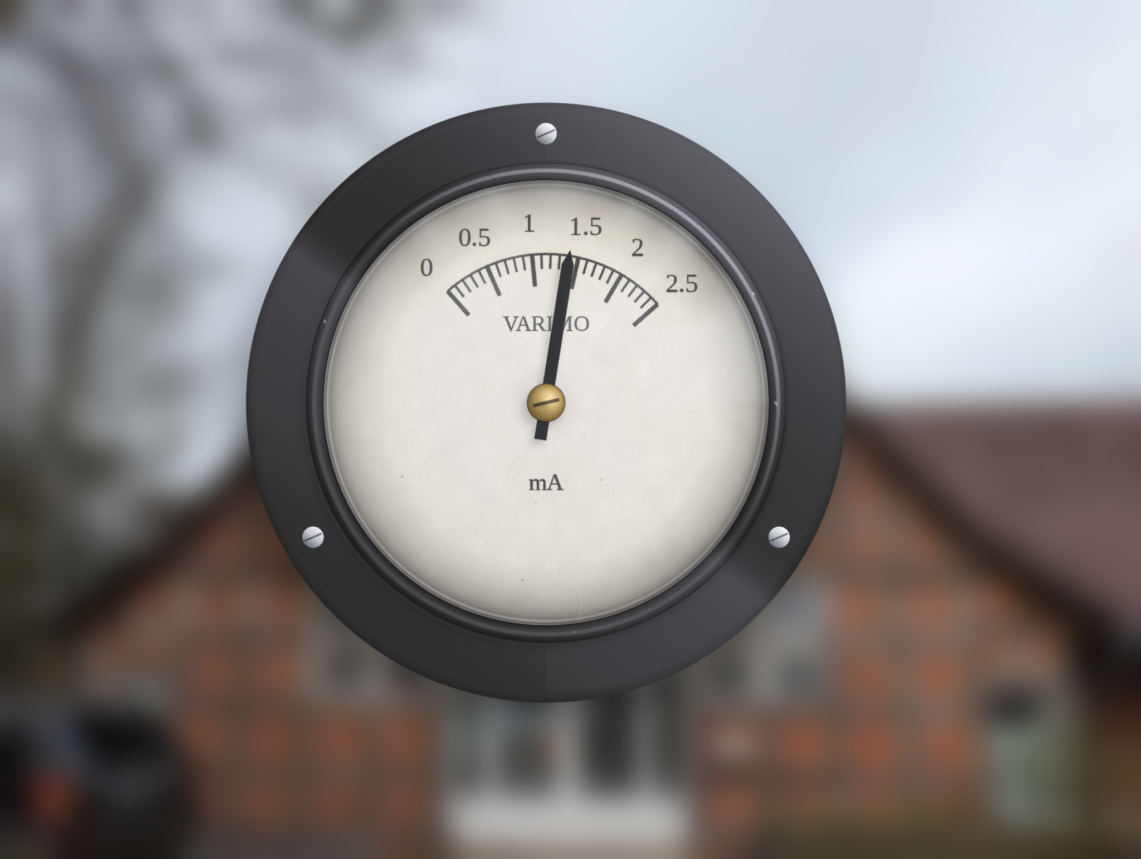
**1.4** mA
